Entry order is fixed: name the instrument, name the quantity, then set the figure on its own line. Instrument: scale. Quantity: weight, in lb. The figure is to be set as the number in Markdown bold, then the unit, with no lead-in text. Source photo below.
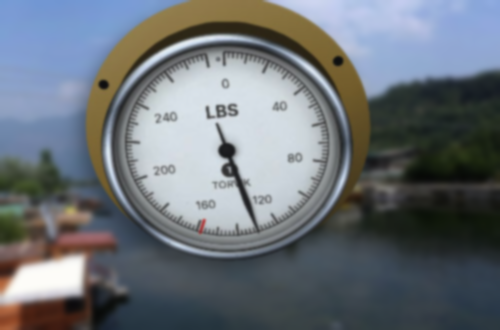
**130** lb
